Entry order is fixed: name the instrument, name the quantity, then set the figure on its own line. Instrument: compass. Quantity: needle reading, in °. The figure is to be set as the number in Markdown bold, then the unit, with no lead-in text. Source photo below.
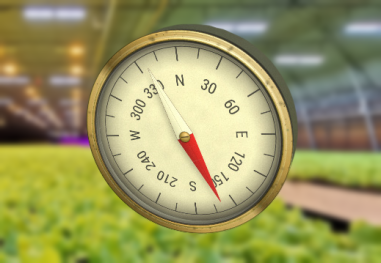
**157.5** °
